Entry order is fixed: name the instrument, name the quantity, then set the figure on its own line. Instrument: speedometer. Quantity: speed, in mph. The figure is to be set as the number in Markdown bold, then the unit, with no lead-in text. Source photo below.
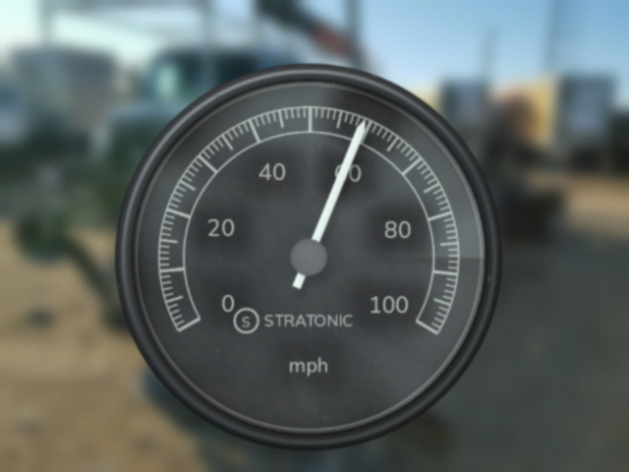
**59** mph
